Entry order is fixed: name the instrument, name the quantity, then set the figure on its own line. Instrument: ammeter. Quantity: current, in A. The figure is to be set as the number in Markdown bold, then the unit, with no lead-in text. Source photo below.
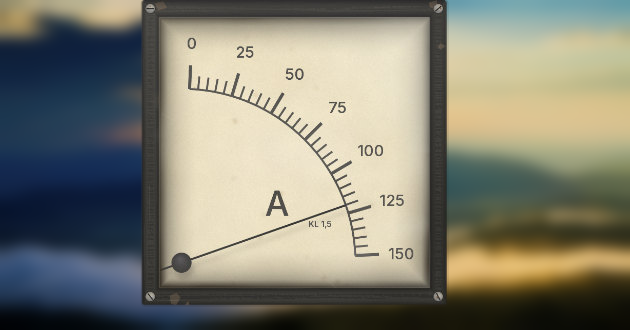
**120** A
